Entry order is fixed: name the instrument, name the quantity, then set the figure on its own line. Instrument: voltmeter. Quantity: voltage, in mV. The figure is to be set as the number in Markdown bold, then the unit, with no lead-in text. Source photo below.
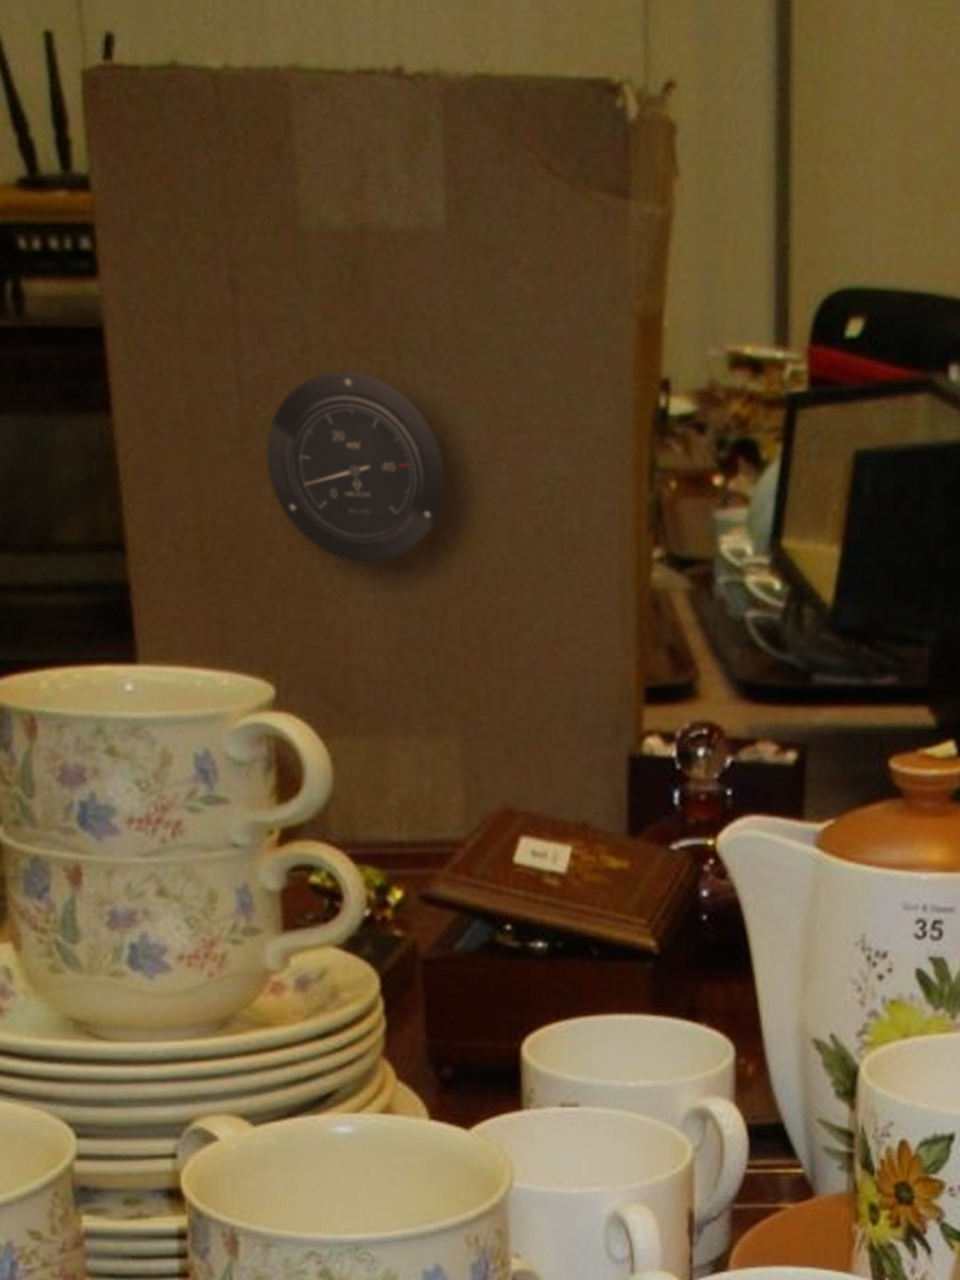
**5** mV
